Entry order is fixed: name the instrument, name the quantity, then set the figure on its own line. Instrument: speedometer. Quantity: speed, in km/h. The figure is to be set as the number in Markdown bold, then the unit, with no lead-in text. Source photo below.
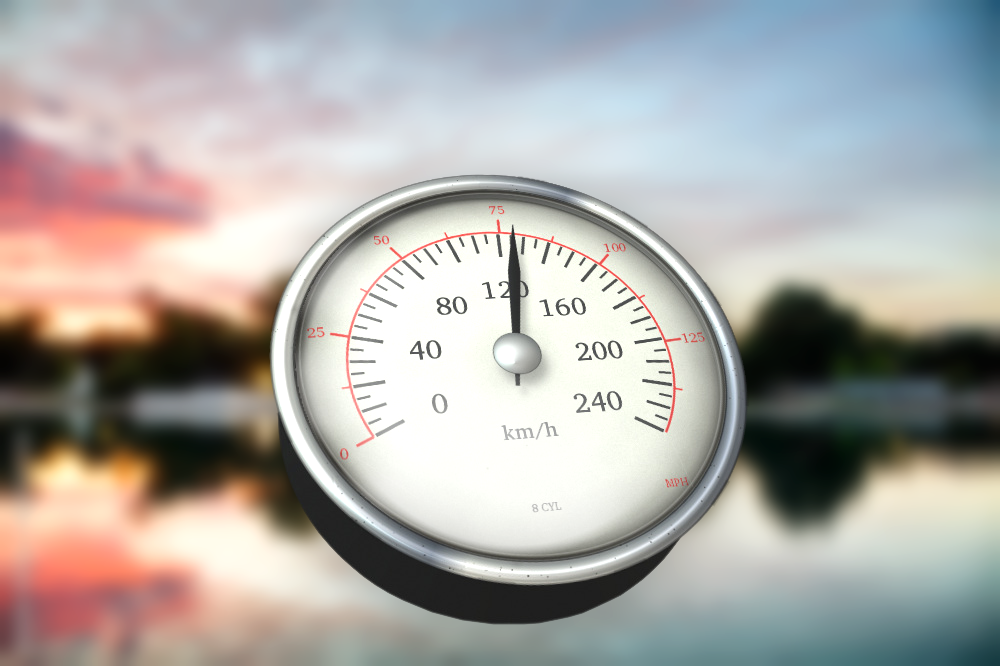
**125** km/h
